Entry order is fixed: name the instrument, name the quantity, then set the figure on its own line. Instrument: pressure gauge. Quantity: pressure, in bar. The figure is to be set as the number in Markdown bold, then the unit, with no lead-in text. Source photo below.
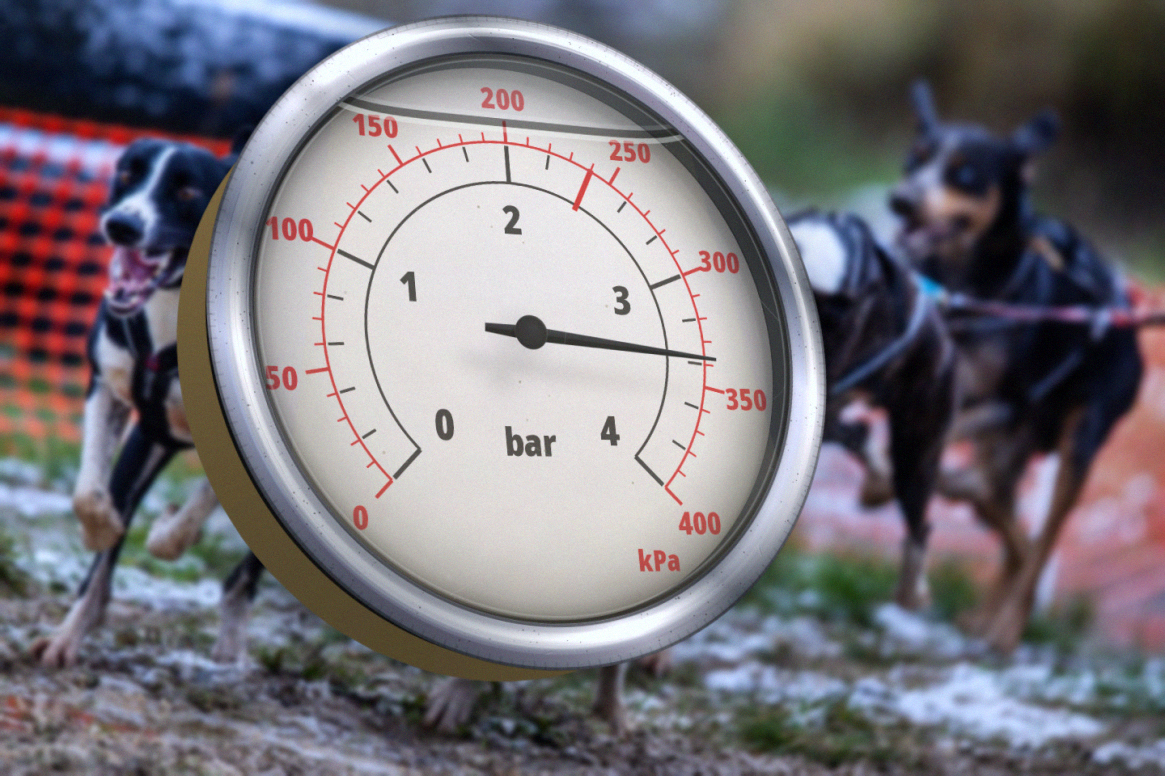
**3.4** bar
